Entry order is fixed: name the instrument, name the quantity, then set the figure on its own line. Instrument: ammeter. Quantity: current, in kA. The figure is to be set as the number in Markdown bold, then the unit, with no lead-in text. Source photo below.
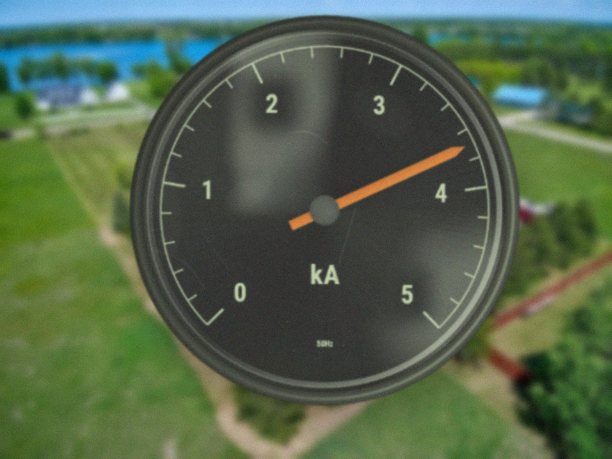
**3.7** kA
